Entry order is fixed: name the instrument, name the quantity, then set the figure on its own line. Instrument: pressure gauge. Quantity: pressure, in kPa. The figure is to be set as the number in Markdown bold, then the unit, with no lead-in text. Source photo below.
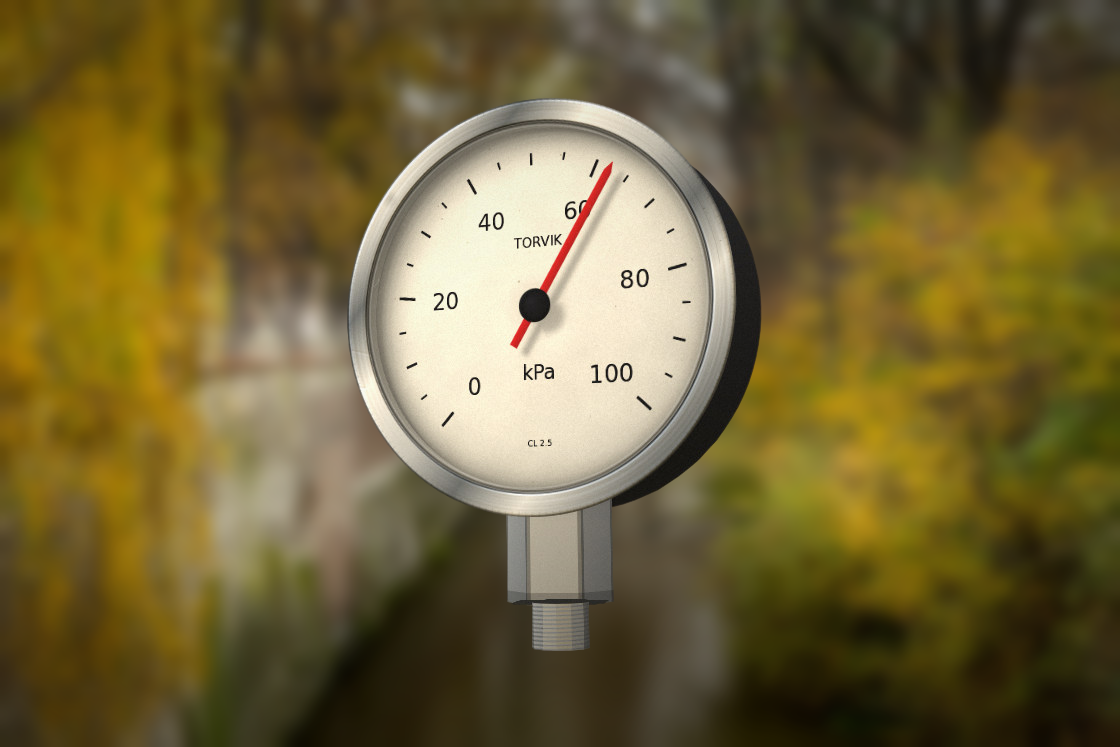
**62.5** kPa
